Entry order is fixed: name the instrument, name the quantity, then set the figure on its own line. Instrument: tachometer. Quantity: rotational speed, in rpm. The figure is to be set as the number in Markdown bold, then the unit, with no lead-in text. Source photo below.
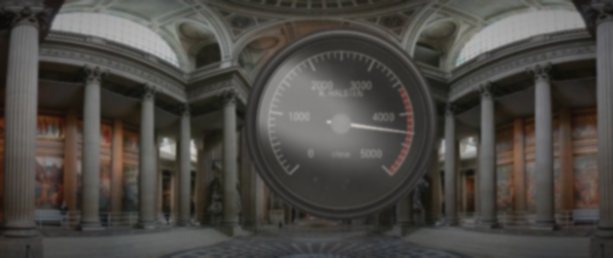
**4300** rpm
